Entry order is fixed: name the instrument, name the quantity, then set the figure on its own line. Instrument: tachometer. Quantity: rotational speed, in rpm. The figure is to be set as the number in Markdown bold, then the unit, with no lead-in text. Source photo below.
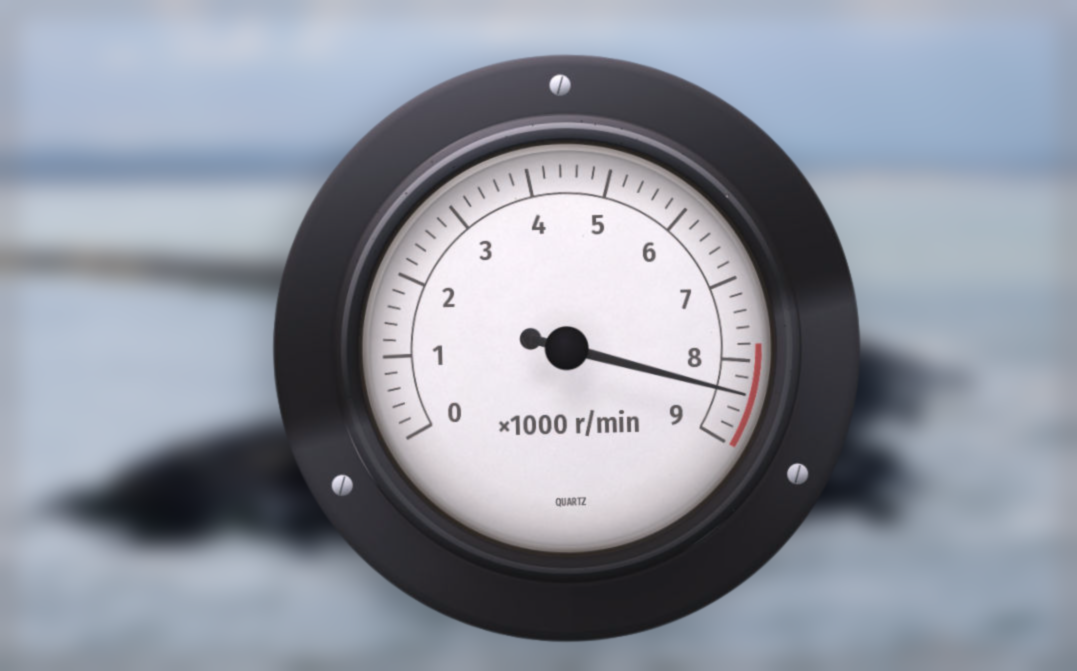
**8400** rpm
